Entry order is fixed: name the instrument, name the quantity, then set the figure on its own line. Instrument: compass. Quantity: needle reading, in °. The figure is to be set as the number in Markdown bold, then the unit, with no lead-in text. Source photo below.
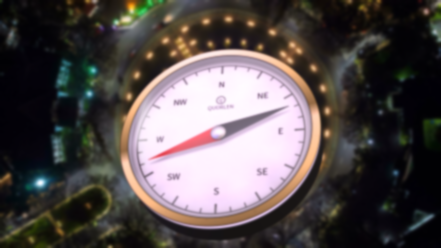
**250** °
